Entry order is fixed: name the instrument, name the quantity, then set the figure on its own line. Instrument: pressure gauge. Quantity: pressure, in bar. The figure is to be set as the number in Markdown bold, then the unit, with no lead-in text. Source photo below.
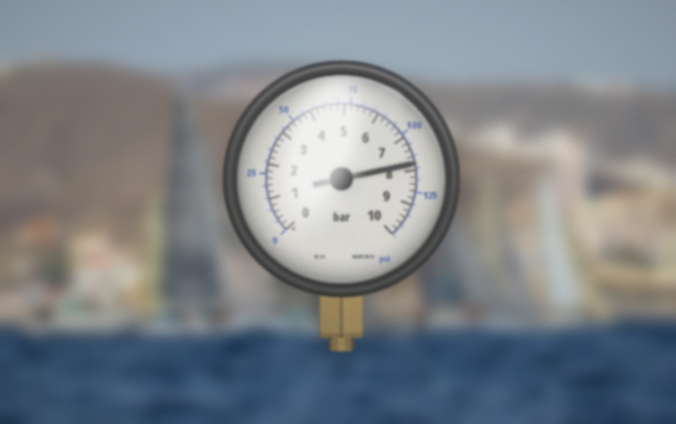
**7.8** bar
